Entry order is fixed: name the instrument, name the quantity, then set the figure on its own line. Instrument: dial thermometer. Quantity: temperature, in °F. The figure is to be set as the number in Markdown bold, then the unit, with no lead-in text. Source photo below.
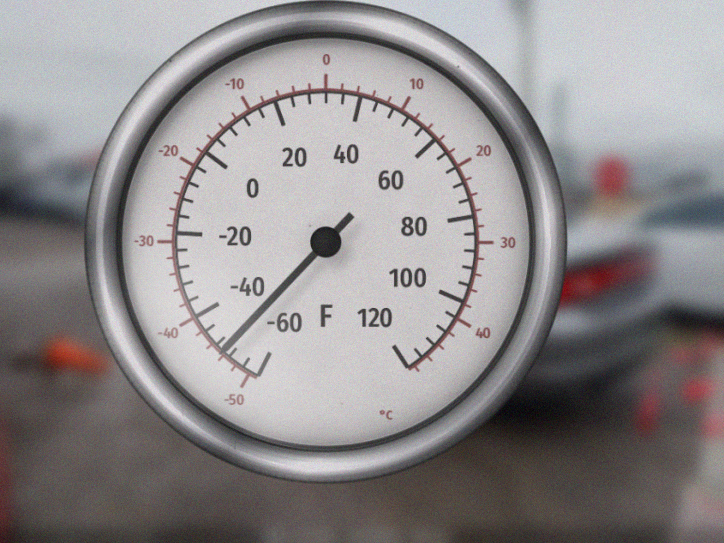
**-50** °F
